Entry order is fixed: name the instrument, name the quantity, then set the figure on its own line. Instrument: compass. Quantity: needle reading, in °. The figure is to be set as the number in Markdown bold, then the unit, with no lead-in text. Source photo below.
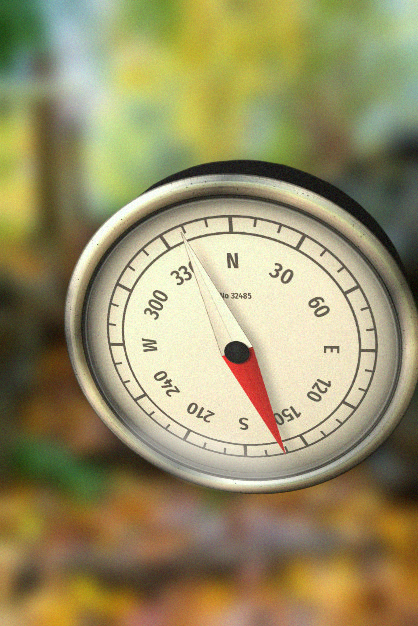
**160** °
